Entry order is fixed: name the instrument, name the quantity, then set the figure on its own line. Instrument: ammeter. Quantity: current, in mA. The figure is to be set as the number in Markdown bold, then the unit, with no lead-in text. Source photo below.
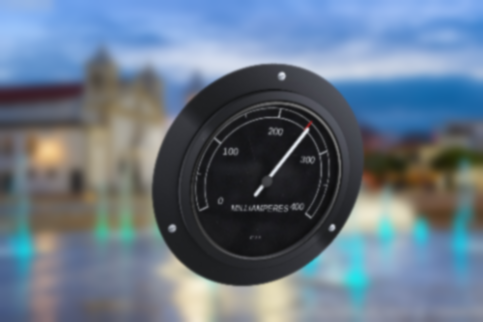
**250** mA
